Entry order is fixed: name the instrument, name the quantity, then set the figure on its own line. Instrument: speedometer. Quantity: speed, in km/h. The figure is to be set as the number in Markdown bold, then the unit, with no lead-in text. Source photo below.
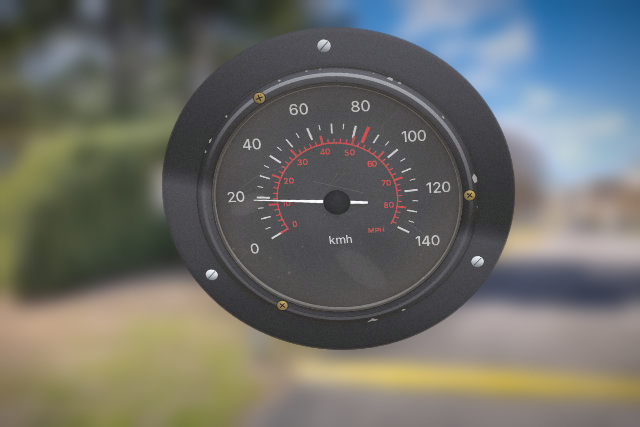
**20** km/h
